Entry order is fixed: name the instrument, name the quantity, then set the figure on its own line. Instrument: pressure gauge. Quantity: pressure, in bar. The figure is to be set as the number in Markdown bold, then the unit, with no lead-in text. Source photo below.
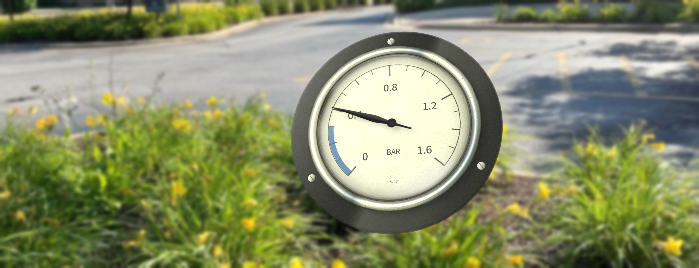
**0.4** bar
